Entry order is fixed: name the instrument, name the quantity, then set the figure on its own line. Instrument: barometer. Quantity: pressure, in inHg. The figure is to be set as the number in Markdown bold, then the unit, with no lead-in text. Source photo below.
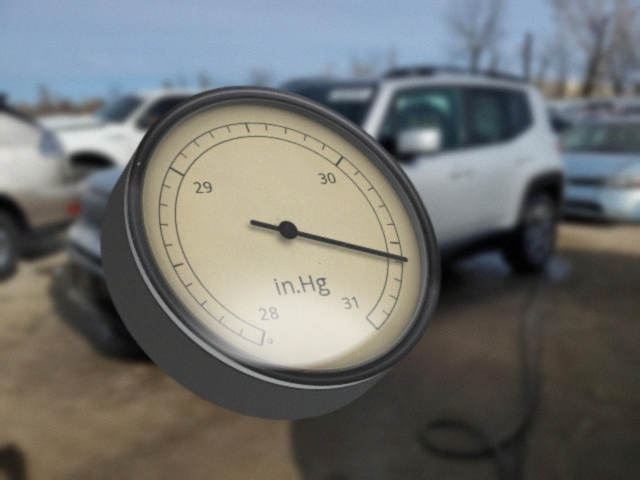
**30.6** inHg
